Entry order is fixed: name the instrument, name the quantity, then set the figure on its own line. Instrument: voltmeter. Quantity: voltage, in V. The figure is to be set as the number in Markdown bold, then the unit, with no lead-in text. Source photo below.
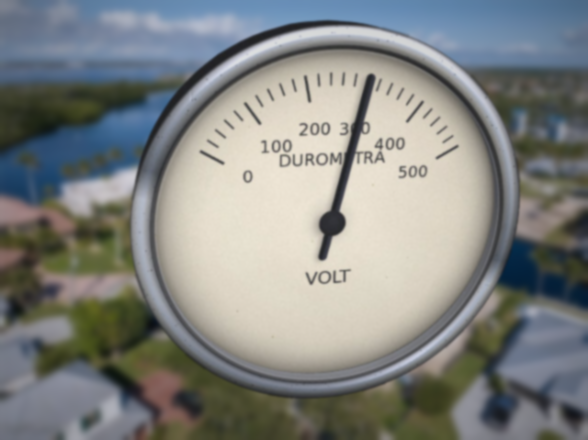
**300** V
